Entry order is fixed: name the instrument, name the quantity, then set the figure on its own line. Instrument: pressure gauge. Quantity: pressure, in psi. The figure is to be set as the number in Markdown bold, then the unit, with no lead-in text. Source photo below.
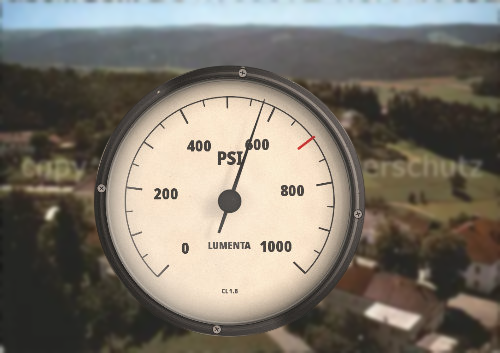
**575** psi
